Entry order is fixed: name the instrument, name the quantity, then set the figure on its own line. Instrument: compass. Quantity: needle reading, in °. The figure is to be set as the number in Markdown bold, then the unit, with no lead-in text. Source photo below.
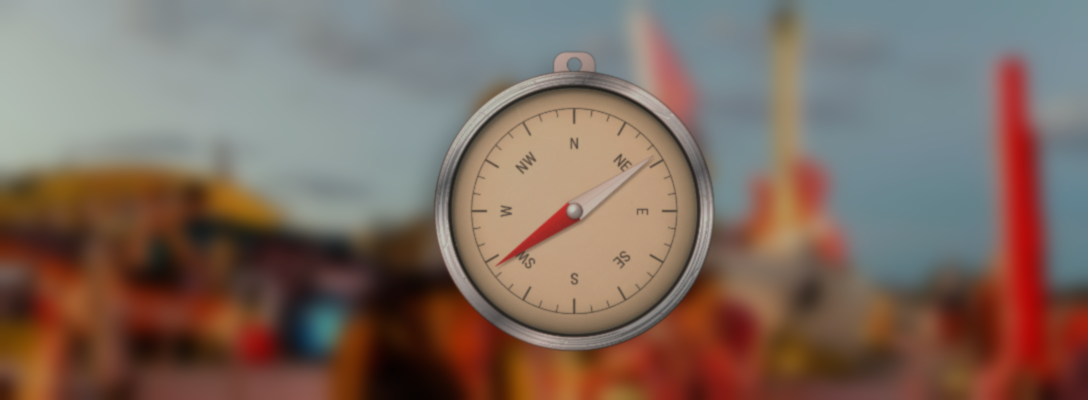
**235** °
